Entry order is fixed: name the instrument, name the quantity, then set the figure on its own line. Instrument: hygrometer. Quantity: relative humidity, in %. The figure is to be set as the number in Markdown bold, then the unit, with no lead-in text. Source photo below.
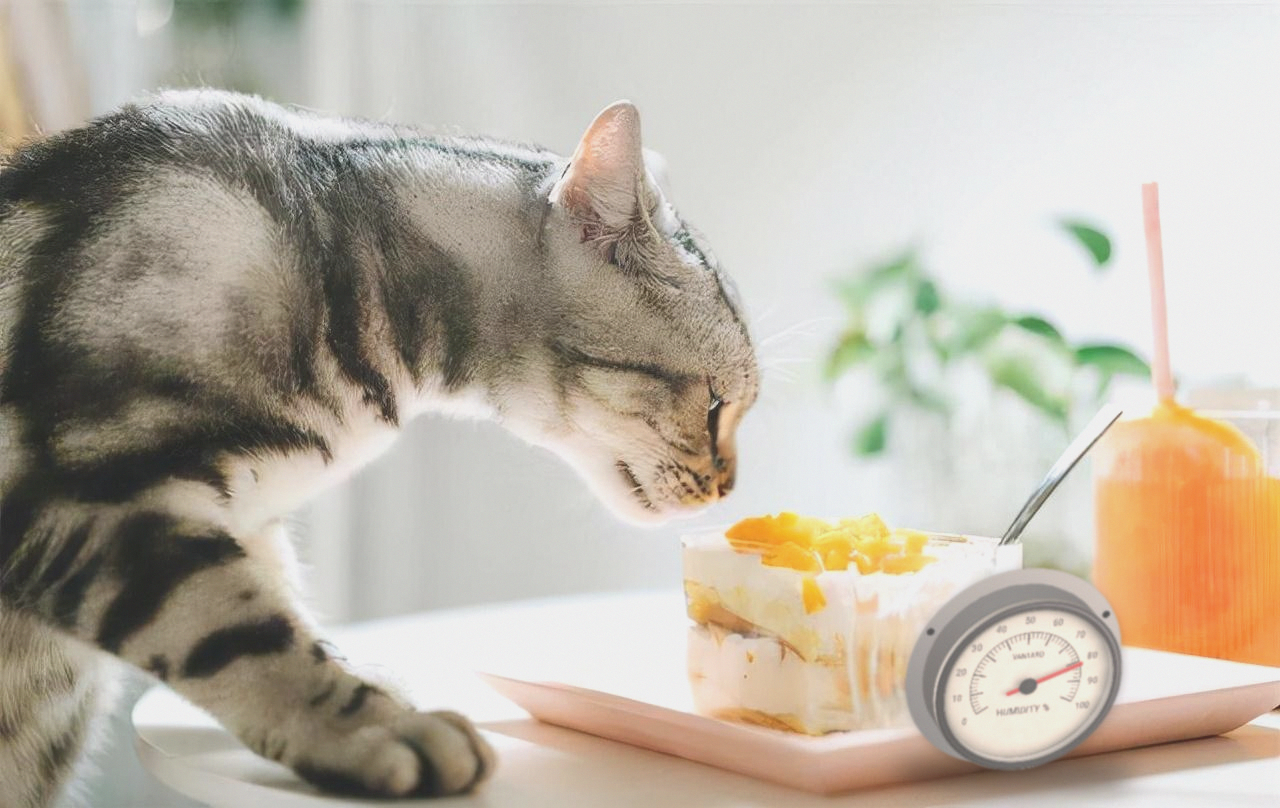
**80** %
